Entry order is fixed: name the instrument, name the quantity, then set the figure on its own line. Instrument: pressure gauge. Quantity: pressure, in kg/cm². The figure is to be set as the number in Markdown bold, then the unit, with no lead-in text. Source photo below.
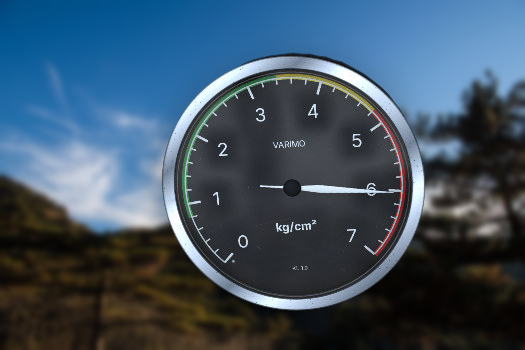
**6** kg/cm²
